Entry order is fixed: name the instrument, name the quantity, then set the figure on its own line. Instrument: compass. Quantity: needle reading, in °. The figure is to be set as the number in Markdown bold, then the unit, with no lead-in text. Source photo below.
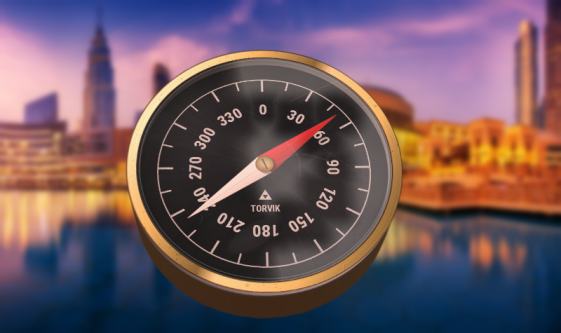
**52.5** °
